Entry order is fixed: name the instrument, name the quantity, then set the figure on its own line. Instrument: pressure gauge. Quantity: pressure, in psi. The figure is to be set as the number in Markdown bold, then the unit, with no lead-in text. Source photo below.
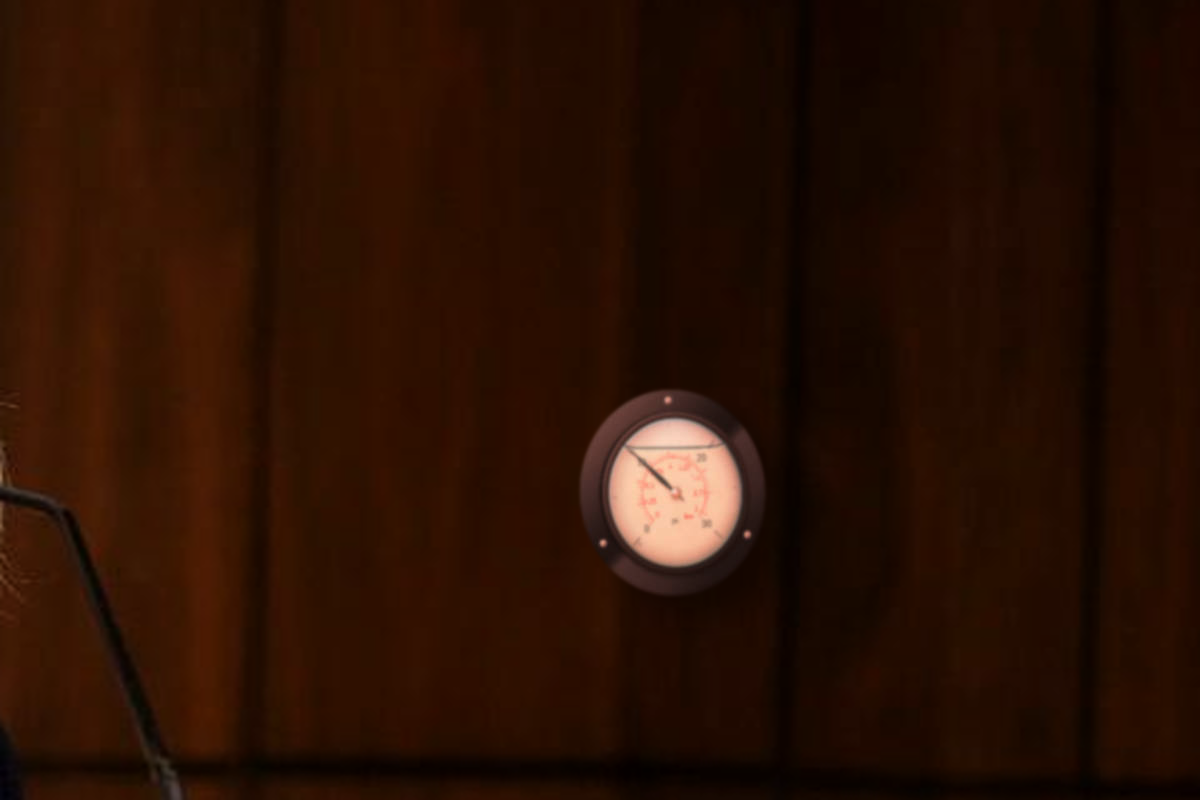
**10** psi
